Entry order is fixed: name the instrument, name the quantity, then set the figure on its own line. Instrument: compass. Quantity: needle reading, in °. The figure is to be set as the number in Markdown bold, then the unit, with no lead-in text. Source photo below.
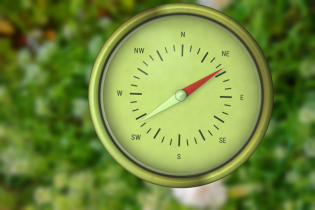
**55** °
